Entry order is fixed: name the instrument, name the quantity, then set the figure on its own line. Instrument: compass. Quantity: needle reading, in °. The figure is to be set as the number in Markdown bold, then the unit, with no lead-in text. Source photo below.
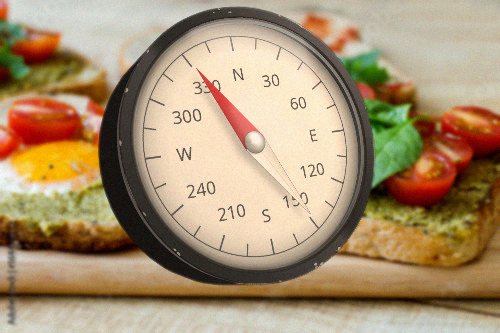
**330** °
